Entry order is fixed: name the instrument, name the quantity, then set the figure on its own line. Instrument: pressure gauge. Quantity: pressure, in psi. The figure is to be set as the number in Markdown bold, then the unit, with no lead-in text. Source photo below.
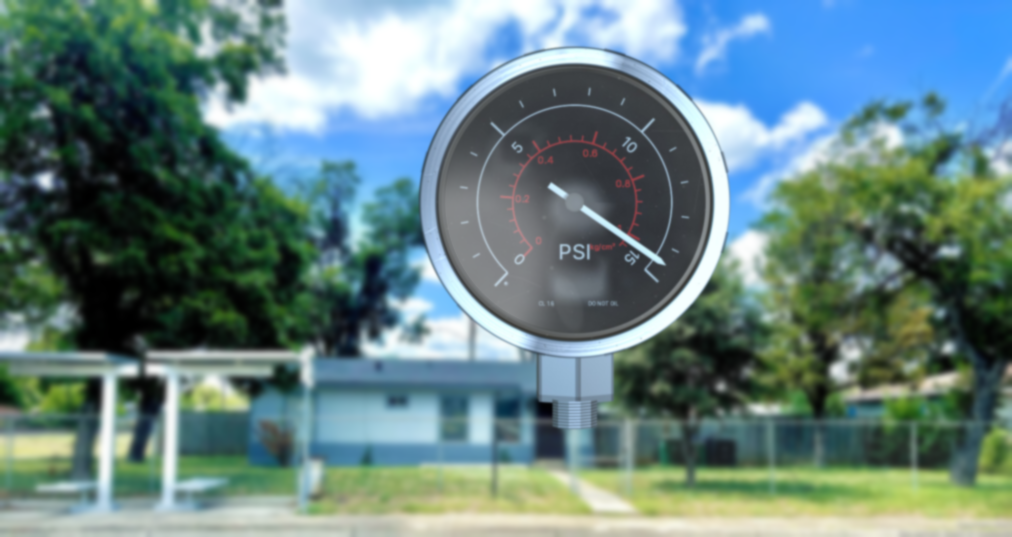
**14.5** psi
